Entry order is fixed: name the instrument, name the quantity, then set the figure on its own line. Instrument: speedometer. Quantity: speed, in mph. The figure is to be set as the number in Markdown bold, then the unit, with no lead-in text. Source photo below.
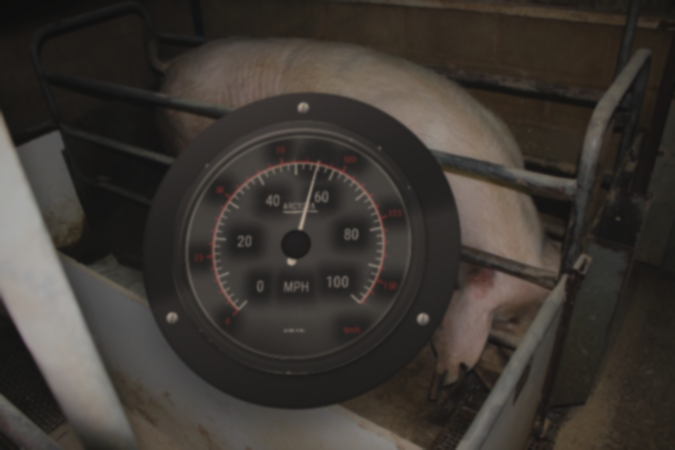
**56** mph
